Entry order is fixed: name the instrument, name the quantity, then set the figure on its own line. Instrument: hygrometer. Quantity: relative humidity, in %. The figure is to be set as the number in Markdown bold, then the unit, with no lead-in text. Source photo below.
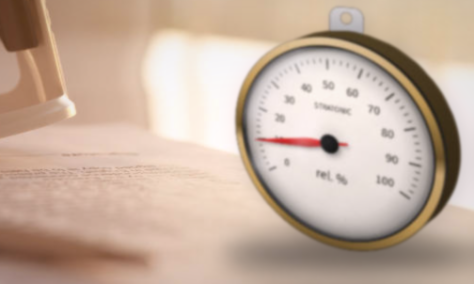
**10** %
